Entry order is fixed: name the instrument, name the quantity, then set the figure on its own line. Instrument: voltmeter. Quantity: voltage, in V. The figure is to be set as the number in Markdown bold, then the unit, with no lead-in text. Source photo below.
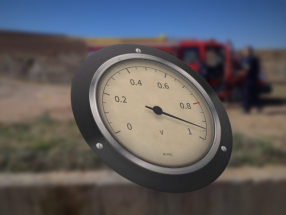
**0.95** V
